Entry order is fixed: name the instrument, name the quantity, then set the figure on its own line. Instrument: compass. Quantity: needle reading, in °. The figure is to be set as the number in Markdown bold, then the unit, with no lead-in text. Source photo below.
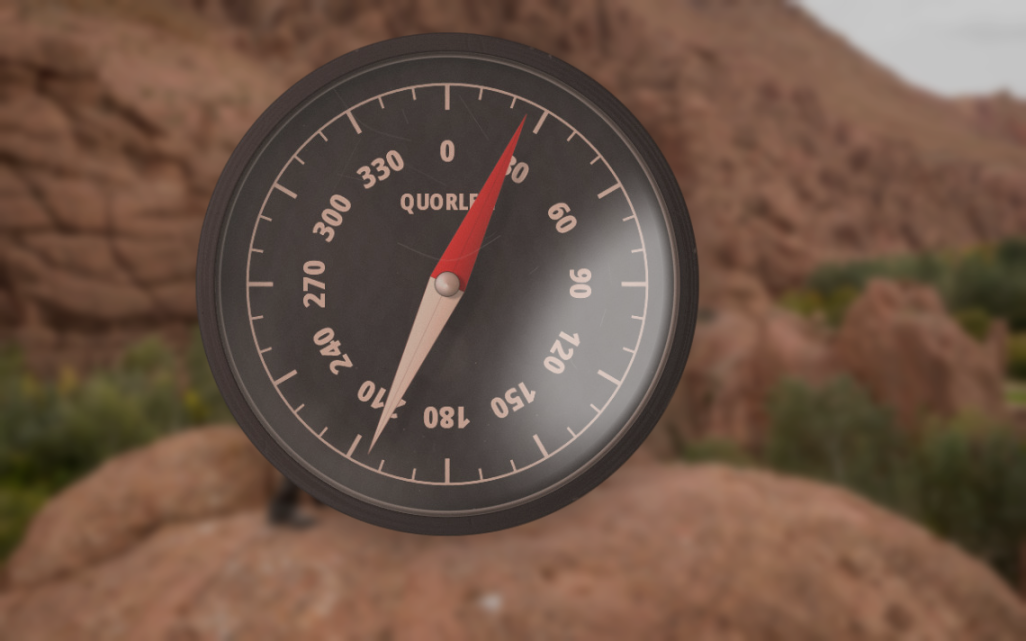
**25** °
